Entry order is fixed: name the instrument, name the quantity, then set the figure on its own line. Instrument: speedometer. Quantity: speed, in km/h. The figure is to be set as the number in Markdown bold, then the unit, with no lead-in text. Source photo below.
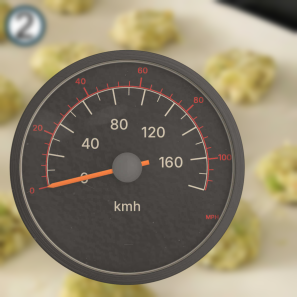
**0** km/h
